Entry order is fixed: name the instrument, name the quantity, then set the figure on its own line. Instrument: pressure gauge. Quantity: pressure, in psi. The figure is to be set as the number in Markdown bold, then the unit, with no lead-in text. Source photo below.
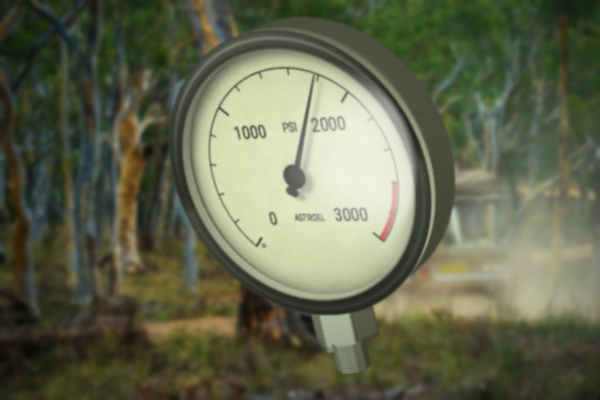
**1800** psi
